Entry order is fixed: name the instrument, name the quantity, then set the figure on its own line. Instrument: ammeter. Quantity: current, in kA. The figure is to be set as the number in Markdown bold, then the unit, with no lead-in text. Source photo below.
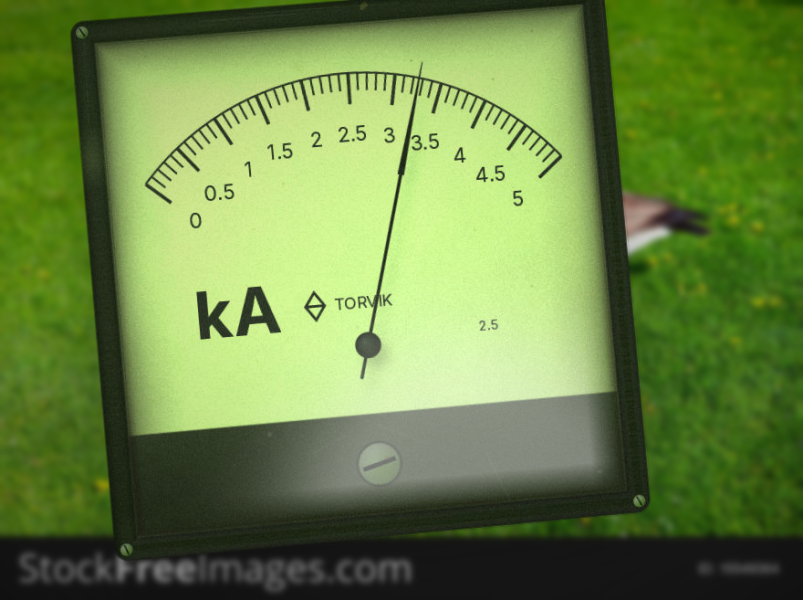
**3.25** kA
